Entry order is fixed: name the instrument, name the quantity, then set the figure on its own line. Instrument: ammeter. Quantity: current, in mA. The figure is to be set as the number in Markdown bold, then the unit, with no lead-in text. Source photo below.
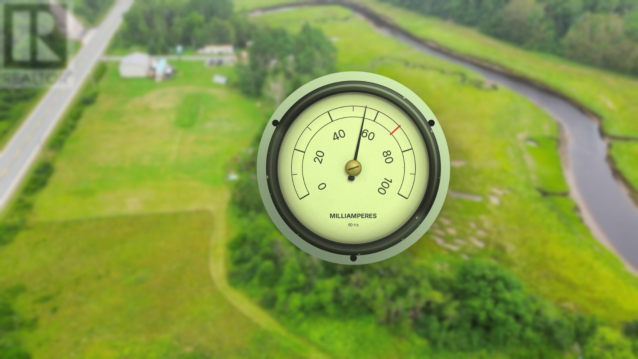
**55** mA
